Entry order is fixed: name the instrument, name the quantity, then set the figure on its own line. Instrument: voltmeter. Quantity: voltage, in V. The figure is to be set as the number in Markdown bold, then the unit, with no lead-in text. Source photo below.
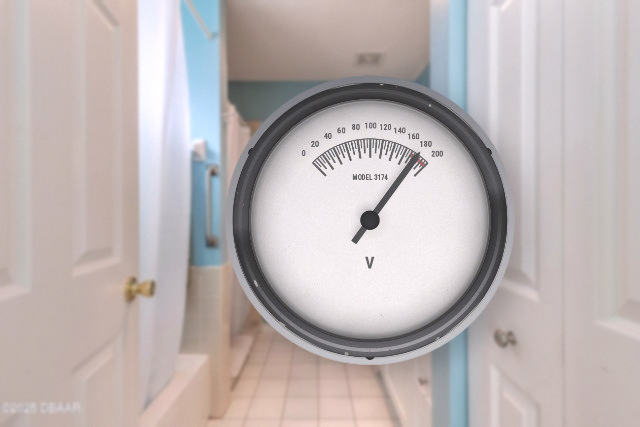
**180** V
